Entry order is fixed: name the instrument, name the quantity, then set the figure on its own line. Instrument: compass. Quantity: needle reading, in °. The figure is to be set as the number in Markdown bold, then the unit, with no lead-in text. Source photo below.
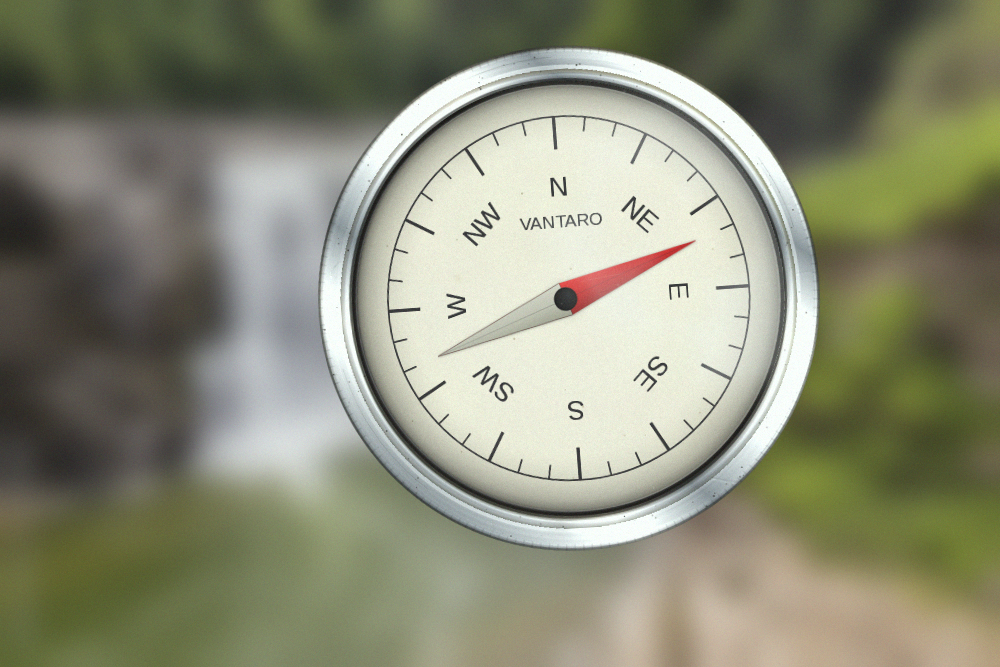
**70** °
